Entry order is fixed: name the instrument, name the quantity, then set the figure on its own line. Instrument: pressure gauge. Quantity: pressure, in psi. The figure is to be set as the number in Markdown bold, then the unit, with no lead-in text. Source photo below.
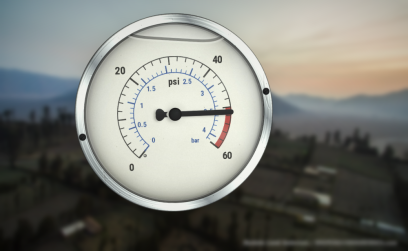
**51** psi
